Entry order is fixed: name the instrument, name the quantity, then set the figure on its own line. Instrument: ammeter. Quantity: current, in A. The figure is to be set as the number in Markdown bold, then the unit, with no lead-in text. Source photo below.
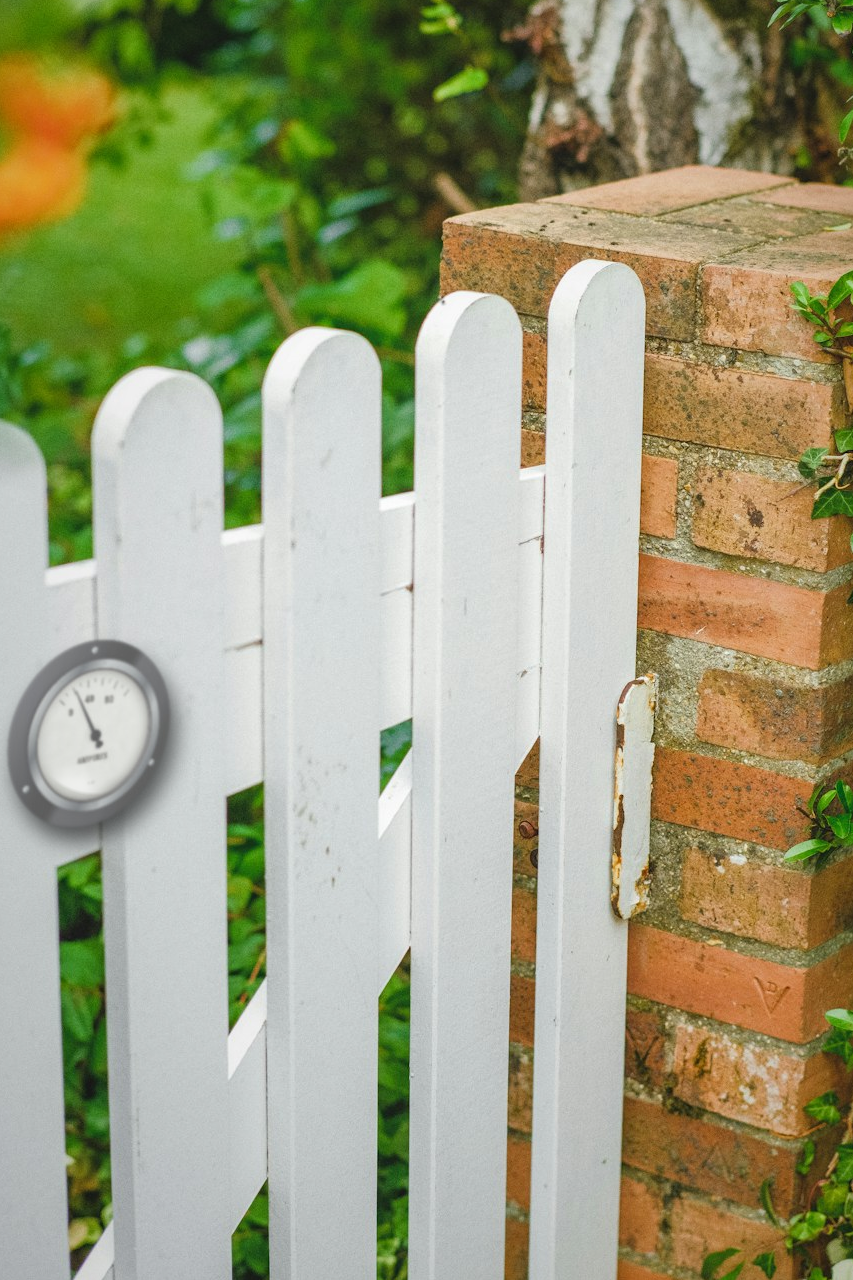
**20** A
